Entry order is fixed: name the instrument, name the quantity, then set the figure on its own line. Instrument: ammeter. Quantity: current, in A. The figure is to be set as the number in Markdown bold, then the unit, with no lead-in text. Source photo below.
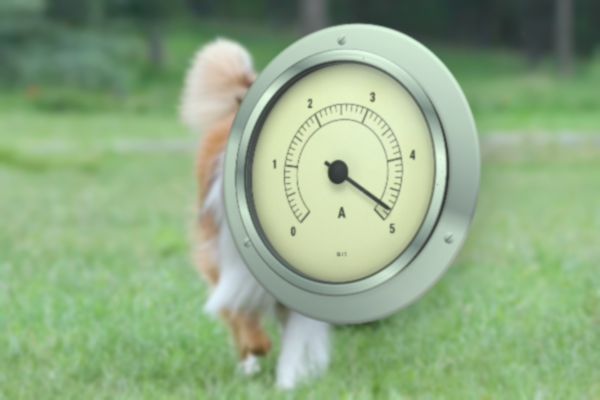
**4.8** A
